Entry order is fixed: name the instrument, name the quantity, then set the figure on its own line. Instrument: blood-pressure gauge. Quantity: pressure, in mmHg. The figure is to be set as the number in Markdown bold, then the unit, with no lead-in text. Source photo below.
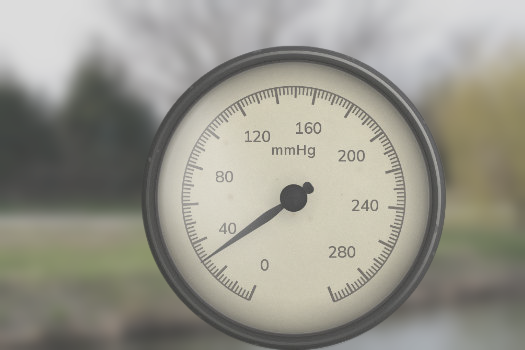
**30** mmHg
